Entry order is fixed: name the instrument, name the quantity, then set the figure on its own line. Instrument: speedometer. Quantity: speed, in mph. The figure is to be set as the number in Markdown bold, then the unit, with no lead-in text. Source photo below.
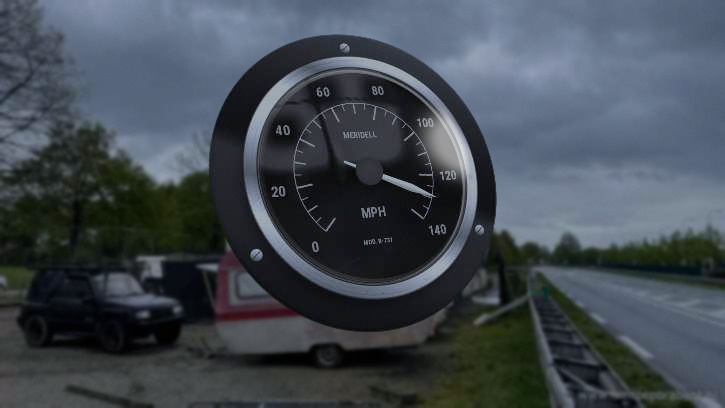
**130** mph
